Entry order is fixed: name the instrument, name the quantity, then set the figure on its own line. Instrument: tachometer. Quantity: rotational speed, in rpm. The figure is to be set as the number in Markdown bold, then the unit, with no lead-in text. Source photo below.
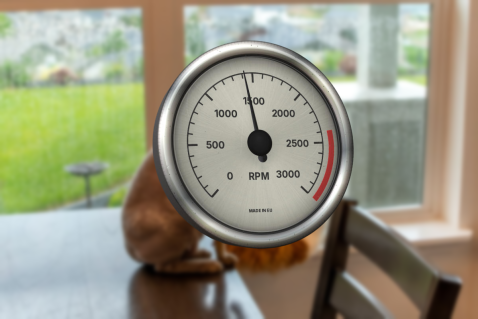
**1400** rpm
